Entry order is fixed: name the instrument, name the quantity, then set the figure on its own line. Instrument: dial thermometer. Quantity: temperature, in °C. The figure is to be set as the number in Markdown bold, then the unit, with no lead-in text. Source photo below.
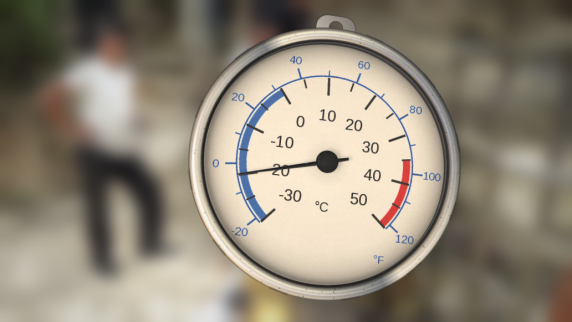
**-20** °C
